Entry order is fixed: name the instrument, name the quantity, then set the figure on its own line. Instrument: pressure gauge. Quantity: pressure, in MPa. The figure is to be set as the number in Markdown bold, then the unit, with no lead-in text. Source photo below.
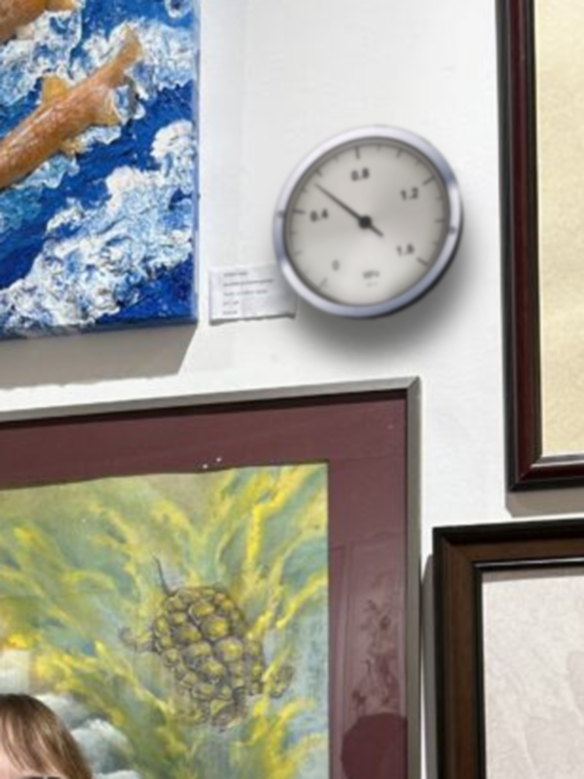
**0.55** MPa
